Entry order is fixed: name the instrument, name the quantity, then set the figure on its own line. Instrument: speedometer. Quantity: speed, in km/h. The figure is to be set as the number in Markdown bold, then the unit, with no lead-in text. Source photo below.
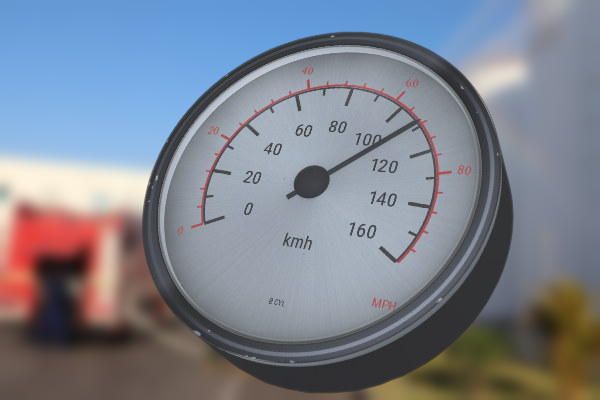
**110** km/h
